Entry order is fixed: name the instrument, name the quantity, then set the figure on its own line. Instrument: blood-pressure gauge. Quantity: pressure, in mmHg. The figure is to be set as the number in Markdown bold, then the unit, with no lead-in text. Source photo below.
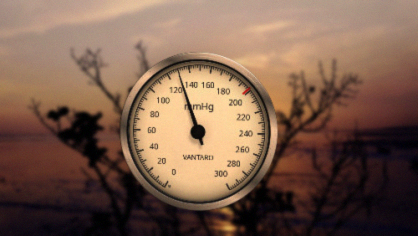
**130** mmHg
